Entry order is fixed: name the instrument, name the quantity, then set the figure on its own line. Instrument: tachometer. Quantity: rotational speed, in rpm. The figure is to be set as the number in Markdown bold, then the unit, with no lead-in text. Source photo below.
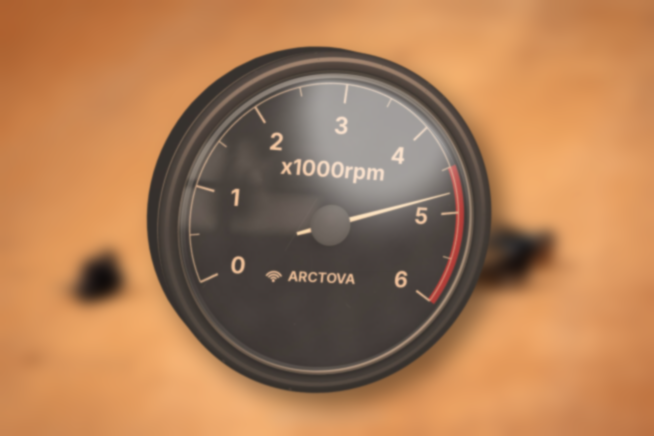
**4750** rpm
